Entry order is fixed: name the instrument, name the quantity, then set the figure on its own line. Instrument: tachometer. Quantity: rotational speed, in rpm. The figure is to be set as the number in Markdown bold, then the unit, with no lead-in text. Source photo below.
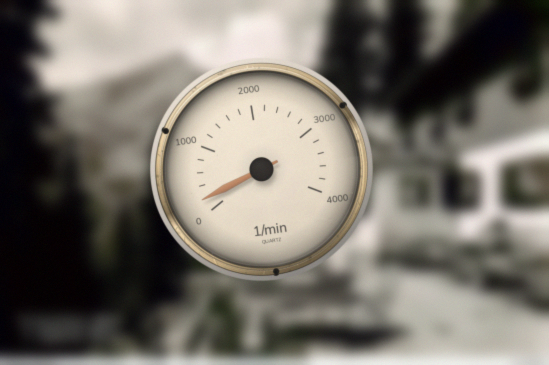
**200** rpm
